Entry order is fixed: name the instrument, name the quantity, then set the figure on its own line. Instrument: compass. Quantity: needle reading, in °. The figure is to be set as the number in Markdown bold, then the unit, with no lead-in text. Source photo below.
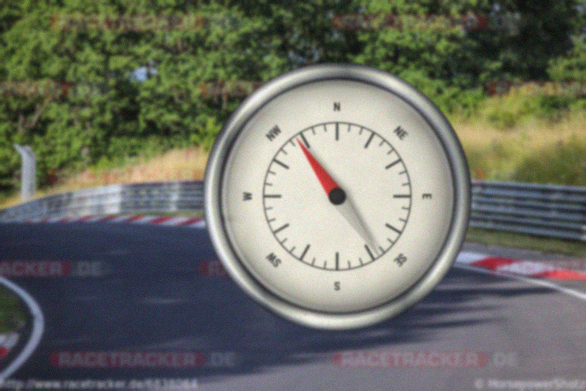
**325** °
